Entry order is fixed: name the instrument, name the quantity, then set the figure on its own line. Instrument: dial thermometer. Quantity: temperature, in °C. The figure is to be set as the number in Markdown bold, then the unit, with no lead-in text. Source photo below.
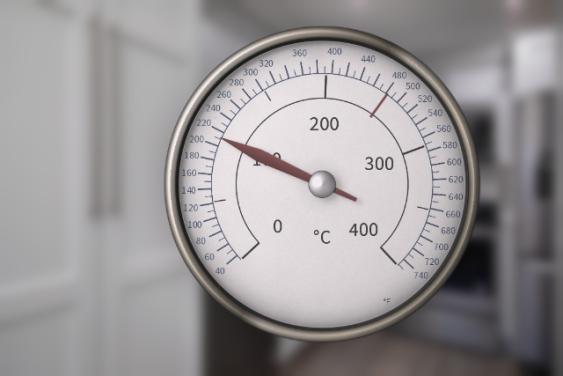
**100** °C
